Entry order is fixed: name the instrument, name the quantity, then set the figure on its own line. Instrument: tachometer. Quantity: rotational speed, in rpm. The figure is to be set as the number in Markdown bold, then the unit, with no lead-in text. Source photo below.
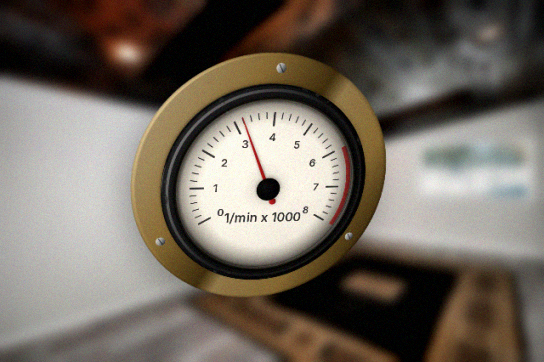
**3200** rpm
